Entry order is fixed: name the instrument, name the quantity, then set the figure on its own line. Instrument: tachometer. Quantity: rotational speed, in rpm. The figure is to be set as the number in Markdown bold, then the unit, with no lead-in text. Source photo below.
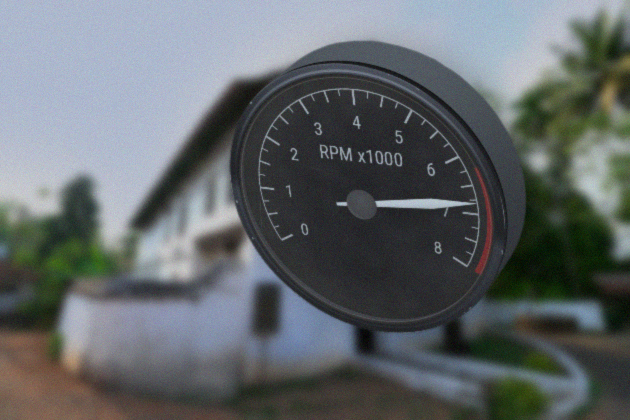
**6750** rpm
